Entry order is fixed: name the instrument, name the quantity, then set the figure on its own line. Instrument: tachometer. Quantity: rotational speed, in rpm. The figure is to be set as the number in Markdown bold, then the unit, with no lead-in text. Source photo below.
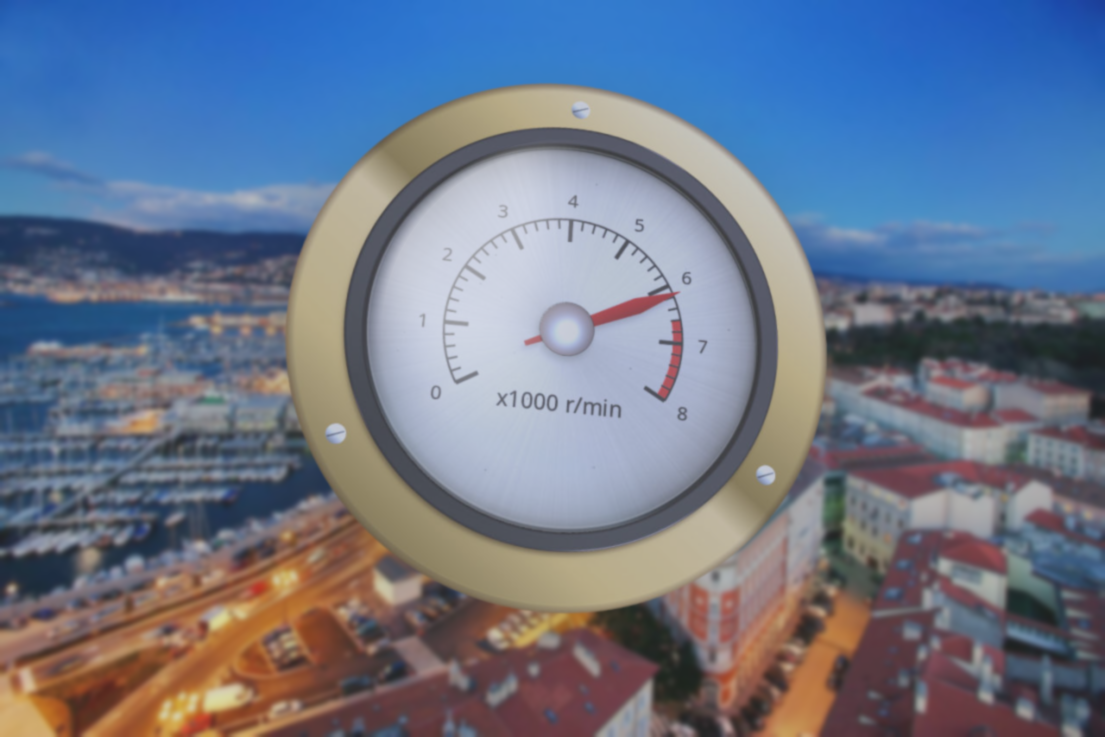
**6200** rpm
